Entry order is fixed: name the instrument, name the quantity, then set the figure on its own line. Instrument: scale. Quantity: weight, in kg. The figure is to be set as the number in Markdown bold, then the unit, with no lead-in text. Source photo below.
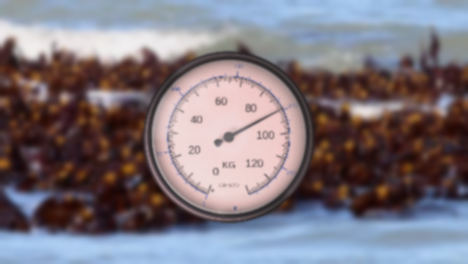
**90** kg
